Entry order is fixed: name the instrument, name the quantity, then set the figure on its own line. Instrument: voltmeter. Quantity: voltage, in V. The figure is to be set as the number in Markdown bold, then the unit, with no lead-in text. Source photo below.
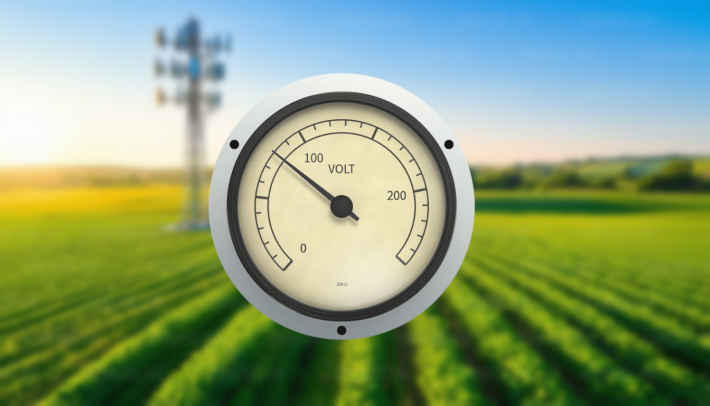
**80** V
